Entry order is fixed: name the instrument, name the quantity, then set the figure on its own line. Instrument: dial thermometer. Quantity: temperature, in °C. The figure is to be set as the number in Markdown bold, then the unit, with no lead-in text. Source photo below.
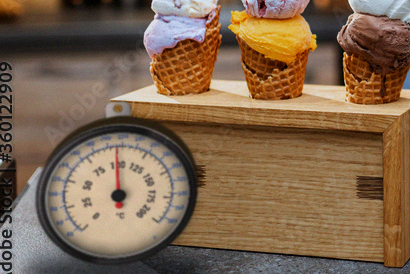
**100** °C
